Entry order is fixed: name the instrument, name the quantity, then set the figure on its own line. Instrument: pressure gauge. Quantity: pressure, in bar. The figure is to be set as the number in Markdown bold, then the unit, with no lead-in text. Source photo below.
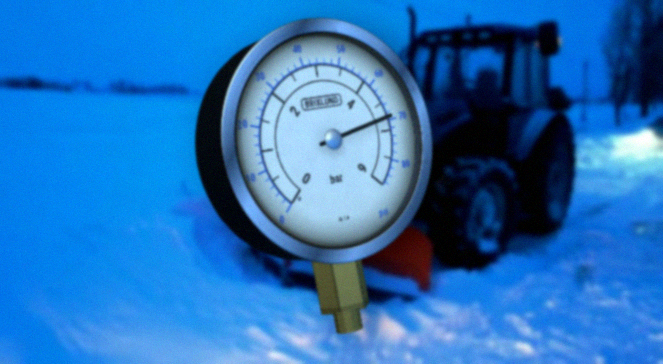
**4.75** bar
